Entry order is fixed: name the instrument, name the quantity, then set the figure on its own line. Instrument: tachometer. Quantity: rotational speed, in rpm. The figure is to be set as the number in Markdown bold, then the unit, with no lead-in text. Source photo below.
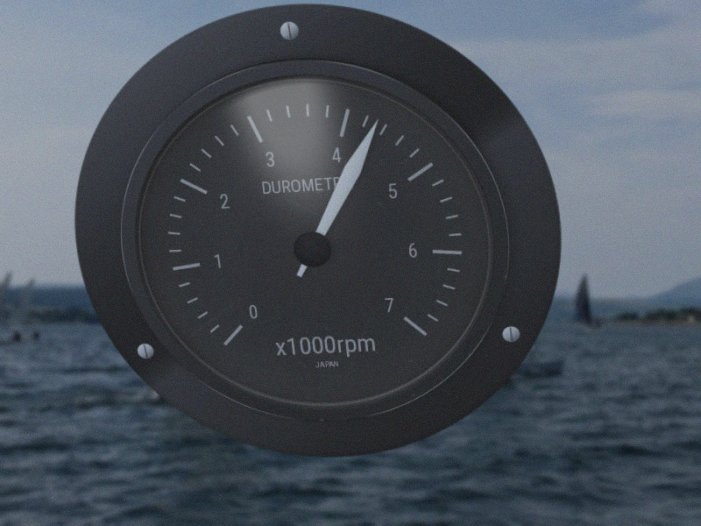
**4300** rpm
